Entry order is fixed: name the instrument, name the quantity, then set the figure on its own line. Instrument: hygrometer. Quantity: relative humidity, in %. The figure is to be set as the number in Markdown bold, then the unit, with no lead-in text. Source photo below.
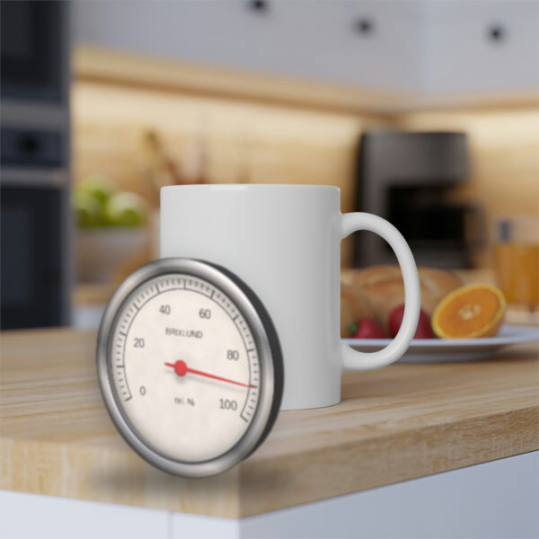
**90** %
